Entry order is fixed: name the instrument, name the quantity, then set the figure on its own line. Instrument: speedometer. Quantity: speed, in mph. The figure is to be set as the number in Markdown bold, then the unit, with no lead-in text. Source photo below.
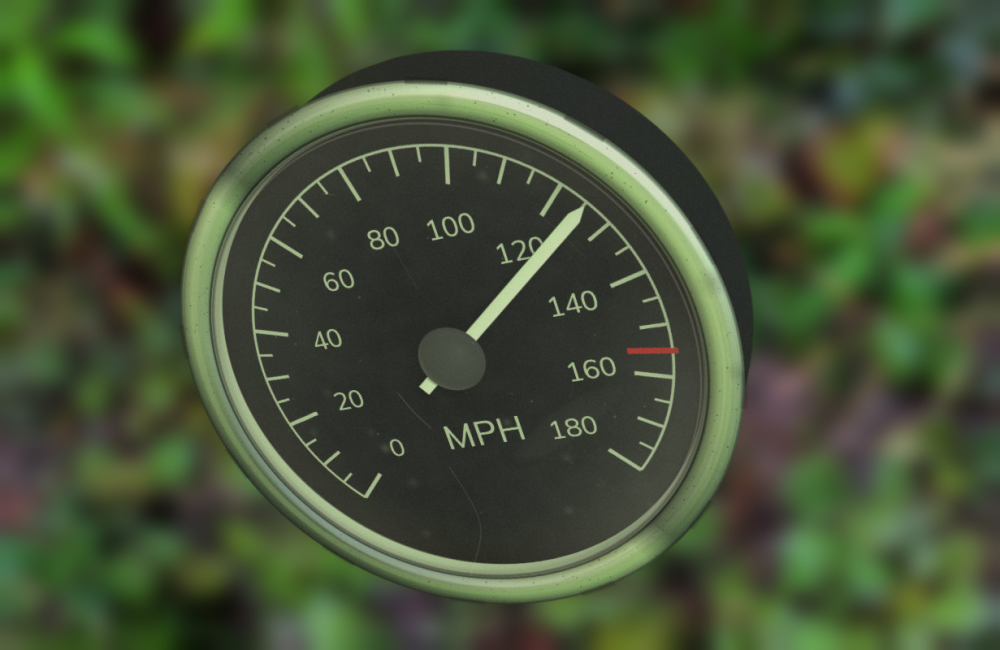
**125** mph
